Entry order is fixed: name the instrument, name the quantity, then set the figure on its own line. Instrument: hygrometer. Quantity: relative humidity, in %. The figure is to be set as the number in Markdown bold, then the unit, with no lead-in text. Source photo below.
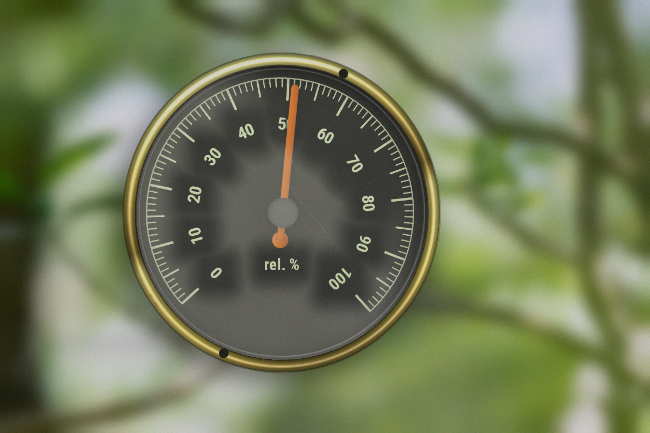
**51** %
